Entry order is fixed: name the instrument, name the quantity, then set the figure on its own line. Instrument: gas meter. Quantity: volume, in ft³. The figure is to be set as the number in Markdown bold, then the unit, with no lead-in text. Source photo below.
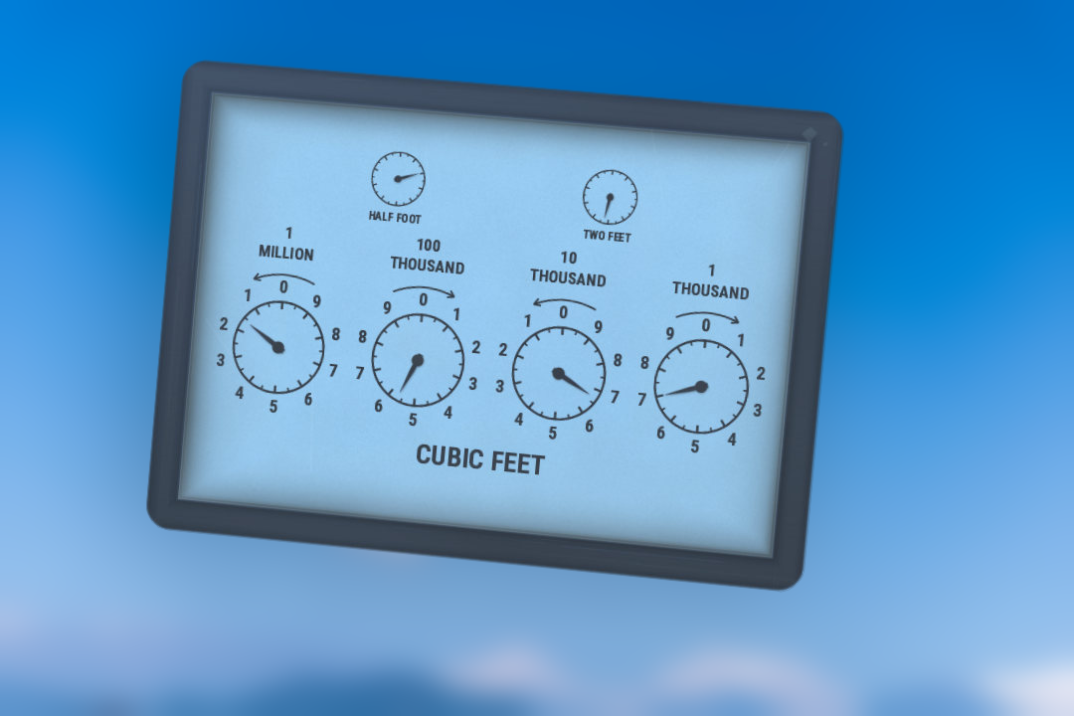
**156700** ft³
